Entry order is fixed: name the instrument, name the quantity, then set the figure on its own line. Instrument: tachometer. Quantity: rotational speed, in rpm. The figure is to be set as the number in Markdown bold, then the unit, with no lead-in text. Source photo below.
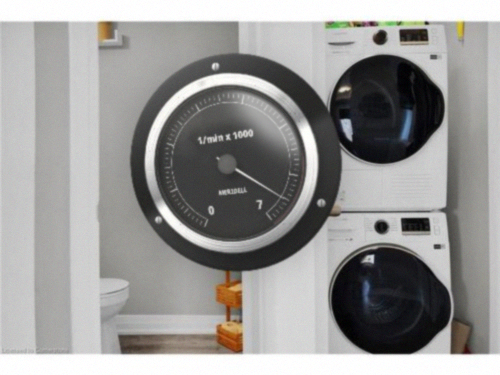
**6500** rpm
